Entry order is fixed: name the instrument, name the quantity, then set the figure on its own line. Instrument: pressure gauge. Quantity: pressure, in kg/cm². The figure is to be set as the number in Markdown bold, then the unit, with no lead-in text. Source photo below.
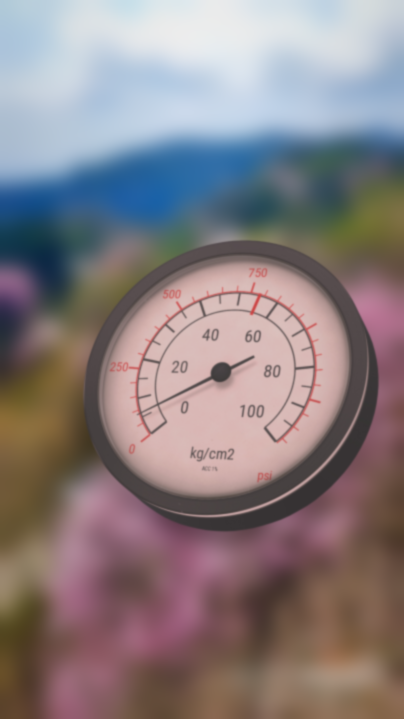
**5** kg/cm²
